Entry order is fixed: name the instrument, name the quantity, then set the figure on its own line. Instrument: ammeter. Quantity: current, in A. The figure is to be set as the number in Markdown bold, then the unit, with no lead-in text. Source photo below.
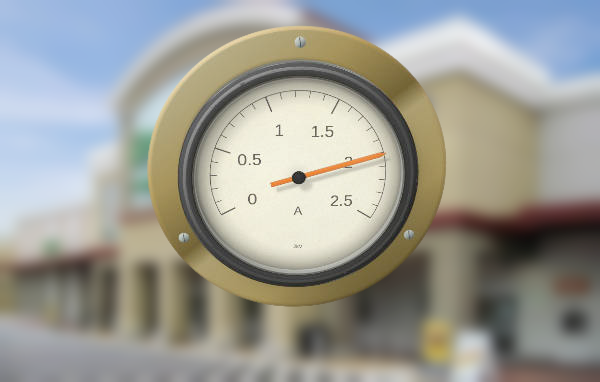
**2** A
